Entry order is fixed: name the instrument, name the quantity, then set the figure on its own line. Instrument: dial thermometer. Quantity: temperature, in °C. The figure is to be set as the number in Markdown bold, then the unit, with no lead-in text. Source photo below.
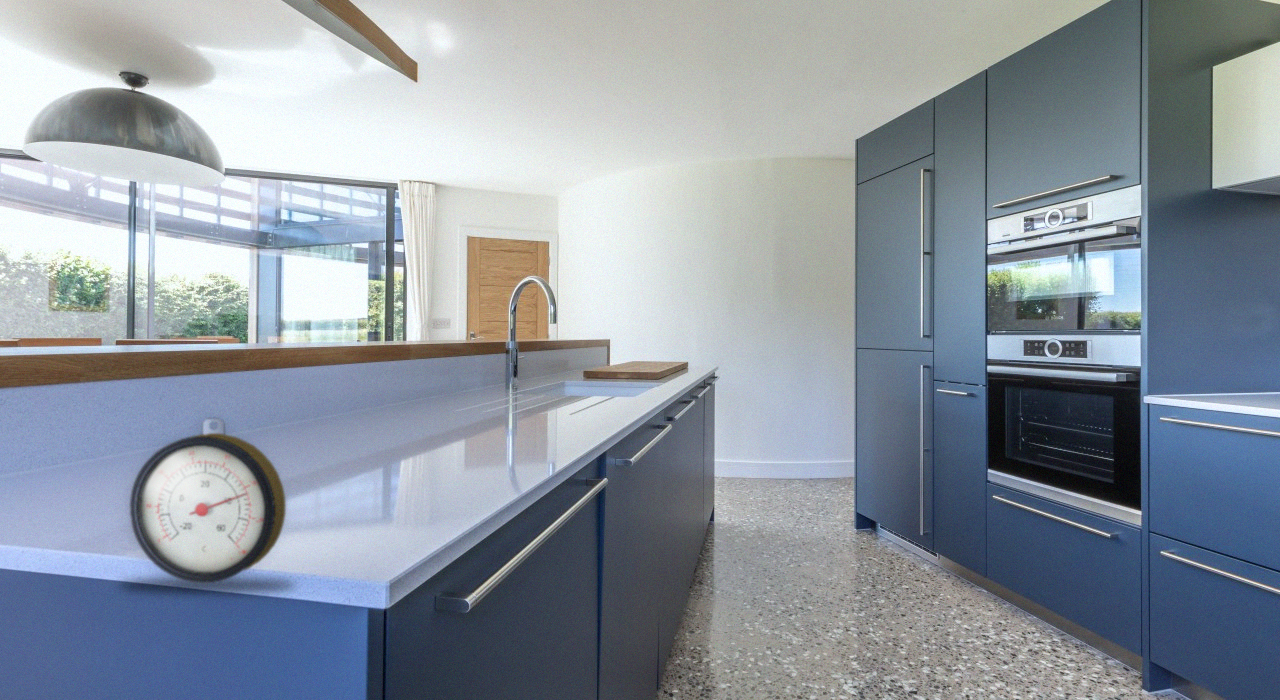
**40** °C
